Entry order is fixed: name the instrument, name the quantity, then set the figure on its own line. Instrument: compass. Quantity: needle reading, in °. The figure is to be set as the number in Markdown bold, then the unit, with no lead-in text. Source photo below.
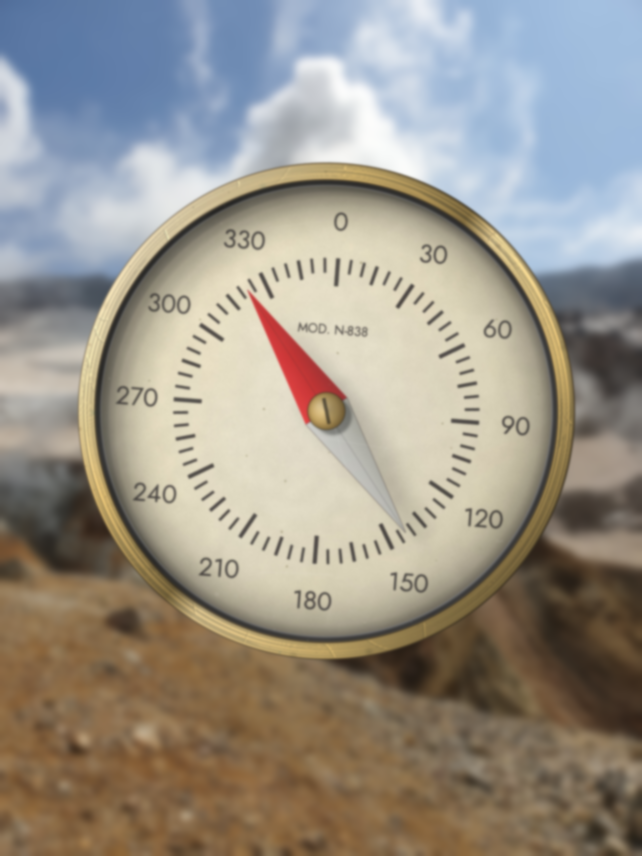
**322.5** °
